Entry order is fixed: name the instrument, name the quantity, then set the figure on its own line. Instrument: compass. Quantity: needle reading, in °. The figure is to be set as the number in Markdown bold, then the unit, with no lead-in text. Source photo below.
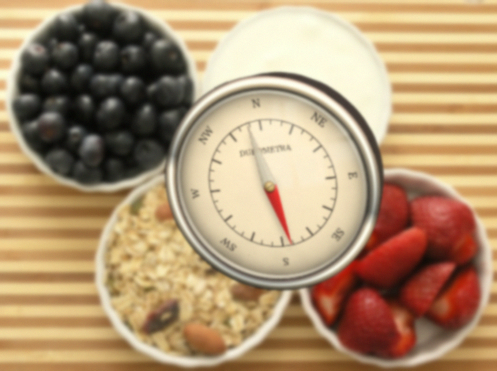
**170** °
